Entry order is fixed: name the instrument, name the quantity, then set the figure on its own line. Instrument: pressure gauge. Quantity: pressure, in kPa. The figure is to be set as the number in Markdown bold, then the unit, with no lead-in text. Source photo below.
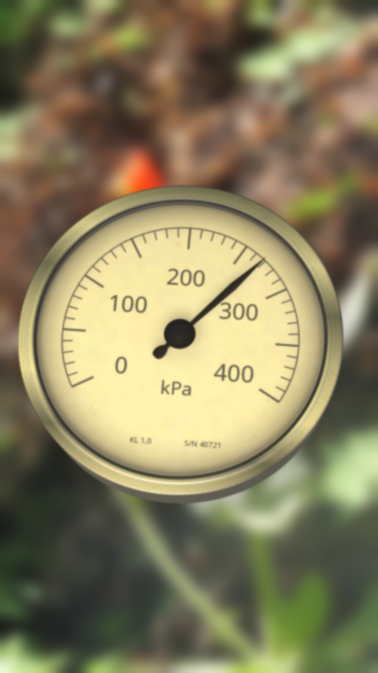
**270** kPa
